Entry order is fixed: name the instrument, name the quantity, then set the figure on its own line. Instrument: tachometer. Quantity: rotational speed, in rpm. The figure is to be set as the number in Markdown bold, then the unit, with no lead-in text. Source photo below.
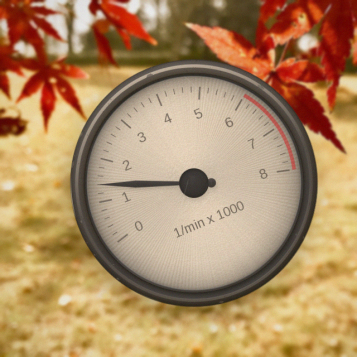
**1400** rpm
